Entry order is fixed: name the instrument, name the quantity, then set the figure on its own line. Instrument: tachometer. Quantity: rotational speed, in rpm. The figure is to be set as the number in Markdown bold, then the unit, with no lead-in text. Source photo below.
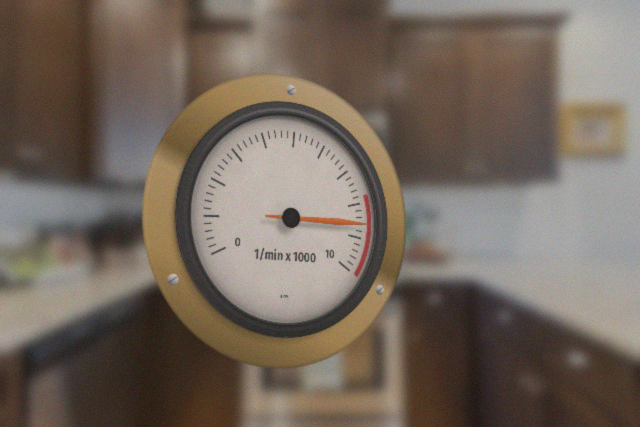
**8600** rpm
